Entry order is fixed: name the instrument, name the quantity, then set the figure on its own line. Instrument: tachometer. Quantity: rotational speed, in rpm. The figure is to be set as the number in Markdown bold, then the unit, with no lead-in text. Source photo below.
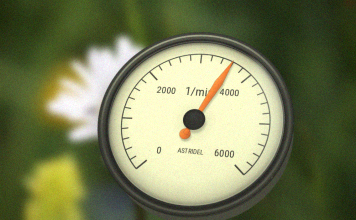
**3600** rpm
